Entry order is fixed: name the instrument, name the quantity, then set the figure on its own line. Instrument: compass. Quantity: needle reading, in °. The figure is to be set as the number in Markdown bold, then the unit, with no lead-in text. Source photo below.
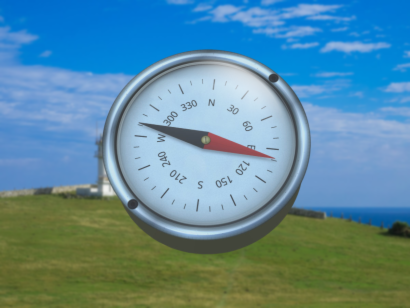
**100** °
